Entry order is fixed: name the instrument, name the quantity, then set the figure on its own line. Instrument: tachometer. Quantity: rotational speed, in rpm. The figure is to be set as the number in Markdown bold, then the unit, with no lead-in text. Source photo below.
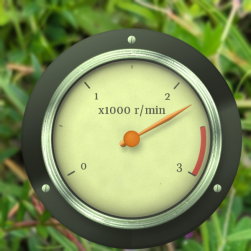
**2250** rpm
